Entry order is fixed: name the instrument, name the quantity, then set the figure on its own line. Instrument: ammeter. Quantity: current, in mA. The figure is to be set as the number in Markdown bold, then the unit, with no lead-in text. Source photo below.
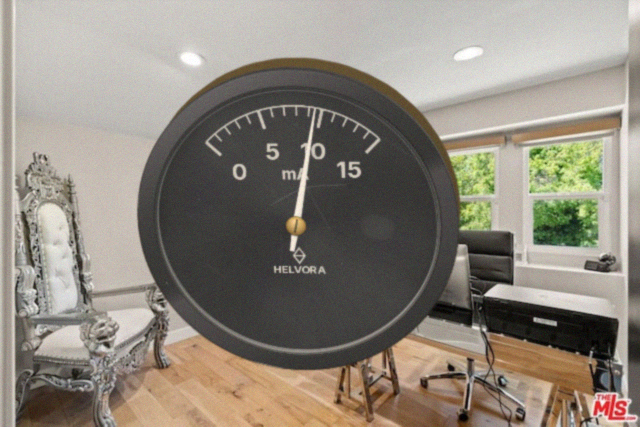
**9.5** mA
